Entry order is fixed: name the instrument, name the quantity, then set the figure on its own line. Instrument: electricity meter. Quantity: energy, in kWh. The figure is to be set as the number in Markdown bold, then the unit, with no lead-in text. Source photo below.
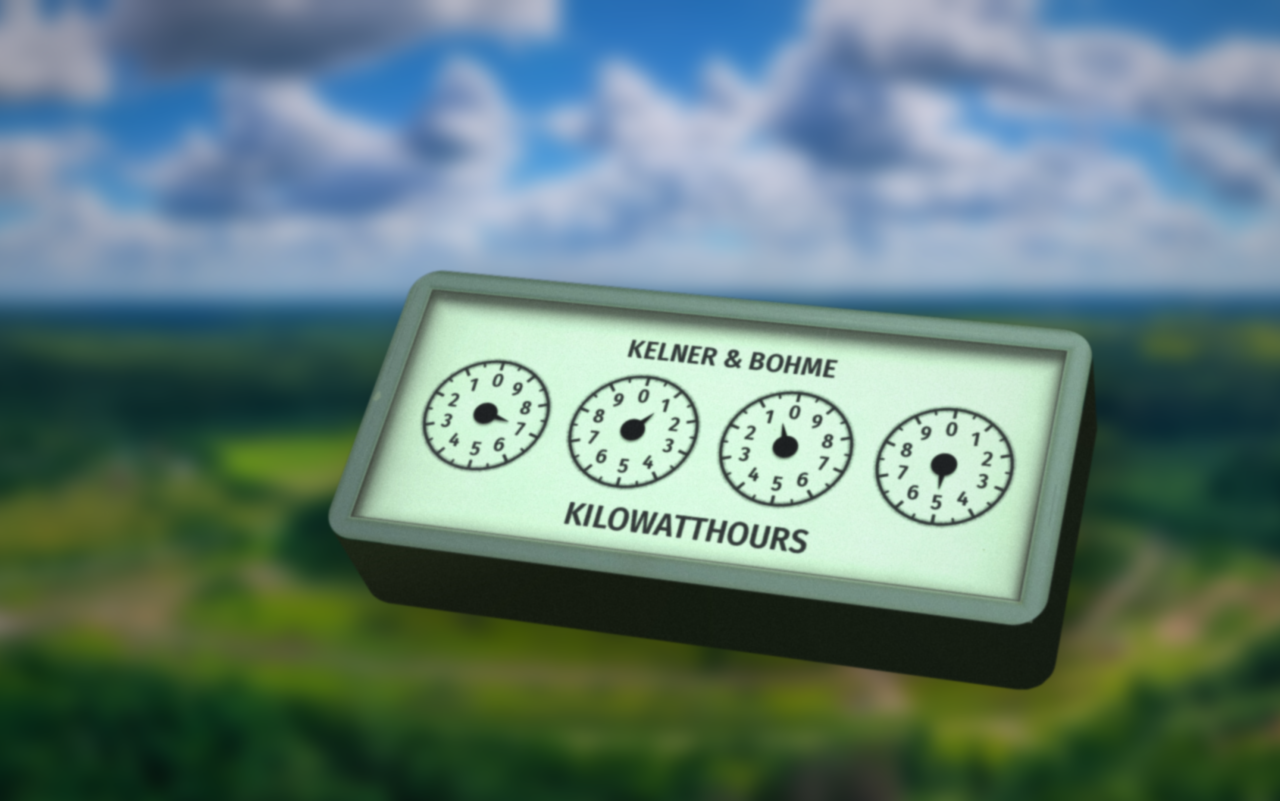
**7105** kWh
